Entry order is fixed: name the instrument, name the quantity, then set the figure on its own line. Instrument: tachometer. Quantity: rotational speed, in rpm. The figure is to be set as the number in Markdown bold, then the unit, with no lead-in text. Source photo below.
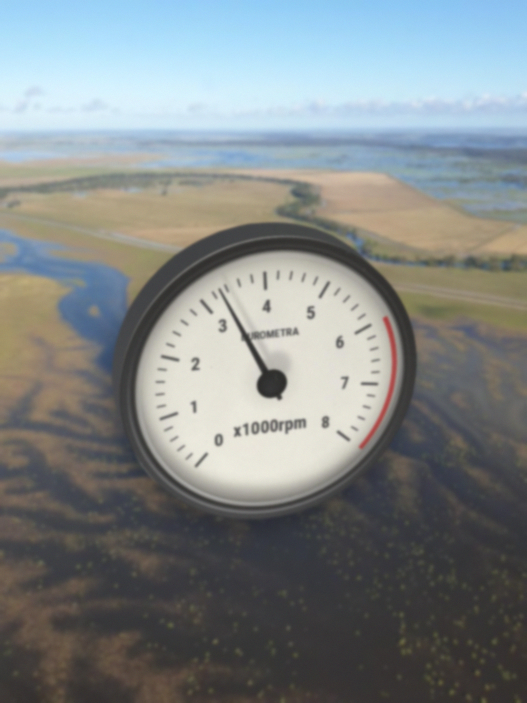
**3300** rpm
